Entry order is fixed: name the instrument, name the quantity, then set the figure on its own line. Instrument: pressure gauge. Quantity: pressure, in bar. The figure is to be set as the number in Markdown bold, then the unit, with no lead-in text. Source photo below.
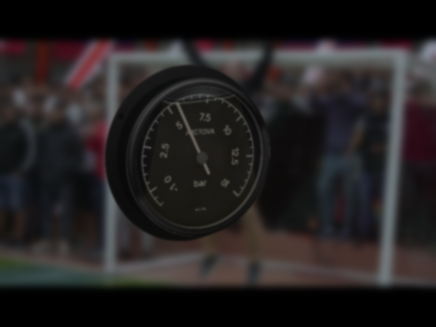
**5.5** bar
